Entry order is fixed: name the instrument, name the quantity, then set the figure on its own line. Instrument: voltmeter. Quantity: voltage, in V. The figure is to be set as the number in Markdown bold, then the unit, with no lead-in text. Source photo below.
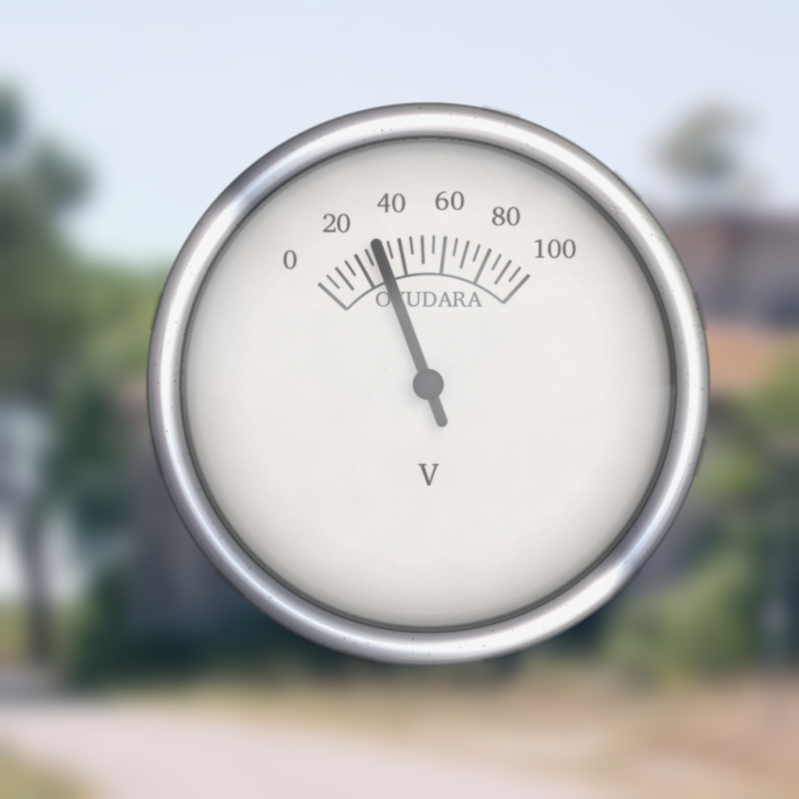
**30** V
